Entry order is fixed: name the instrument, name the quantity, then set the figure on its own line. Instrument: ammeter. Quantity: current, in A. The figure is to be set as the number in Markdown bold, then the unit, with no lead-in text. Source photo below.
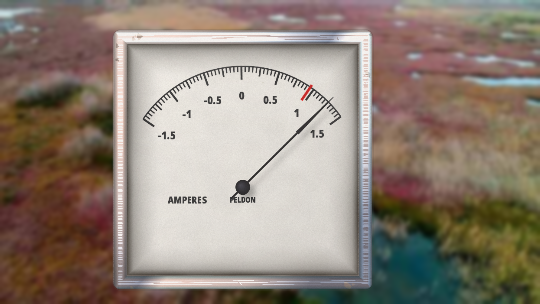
**1.25** A
